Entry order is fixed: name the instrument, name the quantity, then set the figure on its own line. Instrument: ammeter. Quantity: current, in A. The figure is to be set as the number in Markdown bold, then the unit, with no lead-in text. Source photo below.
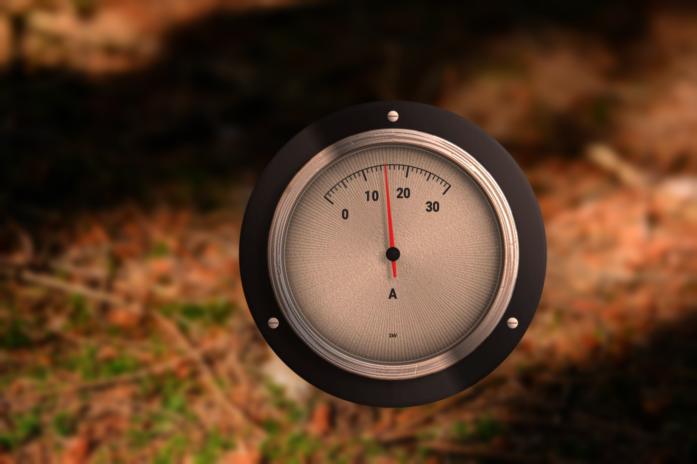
**15** A
